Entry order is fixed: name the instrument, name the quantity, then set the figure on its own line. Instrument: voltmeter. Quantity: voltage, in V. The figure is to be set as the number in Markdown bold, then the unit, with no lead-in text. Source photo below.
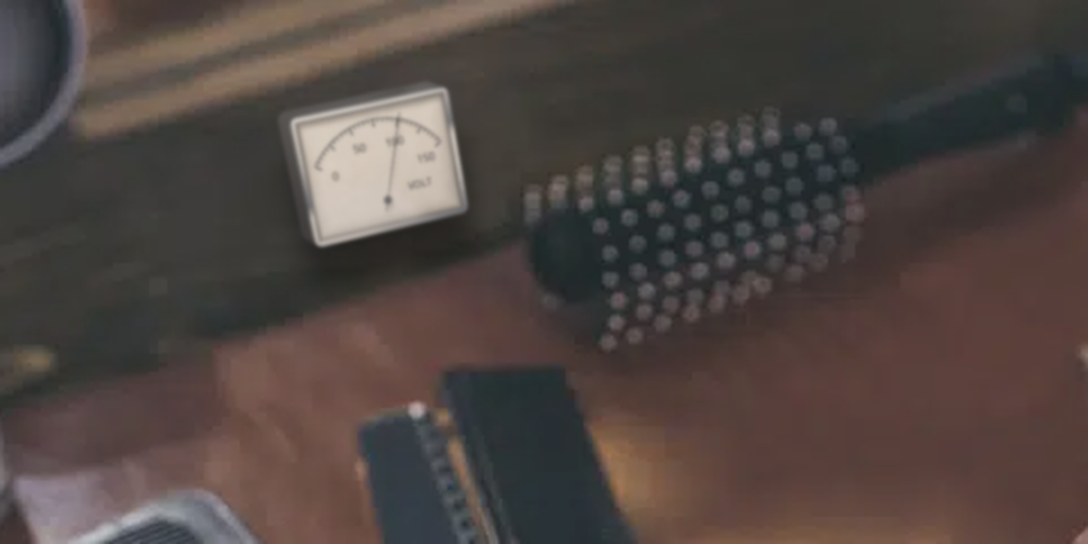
**100** V
